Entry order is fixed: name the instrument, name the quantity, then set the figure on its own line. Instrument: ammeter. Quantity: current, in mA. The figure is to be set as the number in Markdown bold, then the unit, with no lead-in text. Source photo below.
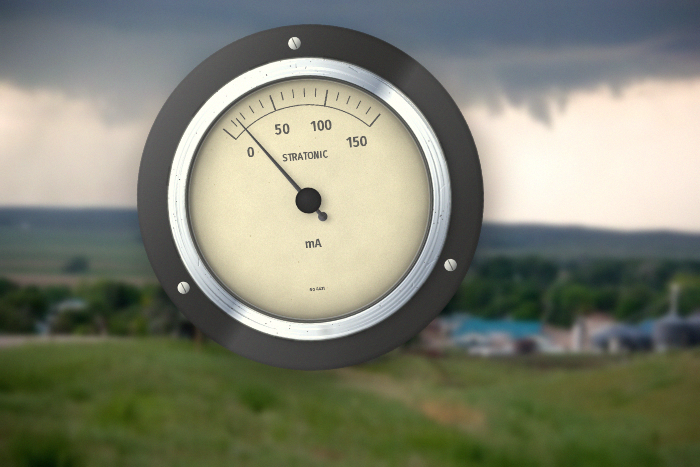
**15** mA
